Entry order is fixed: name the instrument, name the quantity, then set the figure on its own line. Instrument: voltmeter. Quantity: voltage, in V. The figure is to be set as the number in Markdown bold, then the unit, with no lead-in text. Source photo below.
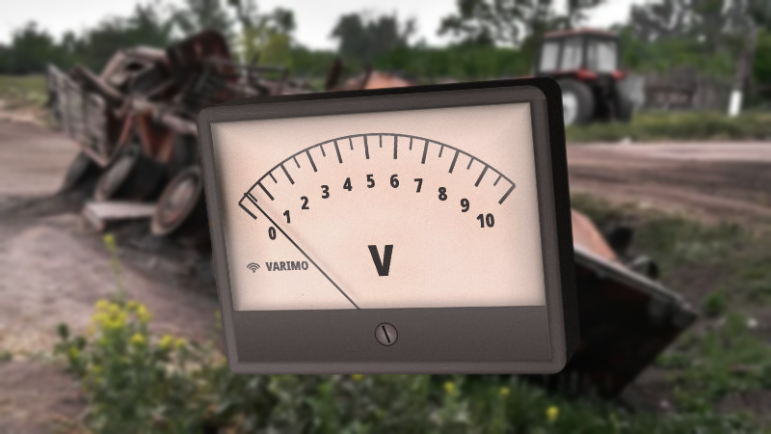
**0.5** V
